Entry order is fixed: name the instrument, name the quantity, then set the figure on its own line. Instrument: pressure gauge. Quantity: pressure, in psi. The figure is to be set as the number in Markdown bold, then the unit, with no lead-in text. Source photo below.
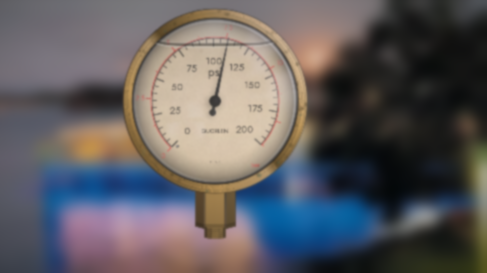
**110** psi
